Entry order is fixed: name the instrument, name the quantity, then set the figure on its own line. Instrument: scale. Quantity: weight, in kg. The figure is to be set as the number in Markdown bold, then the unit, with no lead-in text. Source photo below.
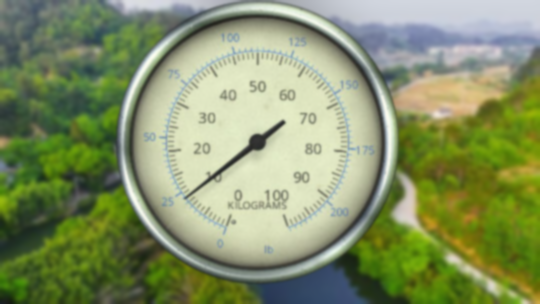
**10** kg
